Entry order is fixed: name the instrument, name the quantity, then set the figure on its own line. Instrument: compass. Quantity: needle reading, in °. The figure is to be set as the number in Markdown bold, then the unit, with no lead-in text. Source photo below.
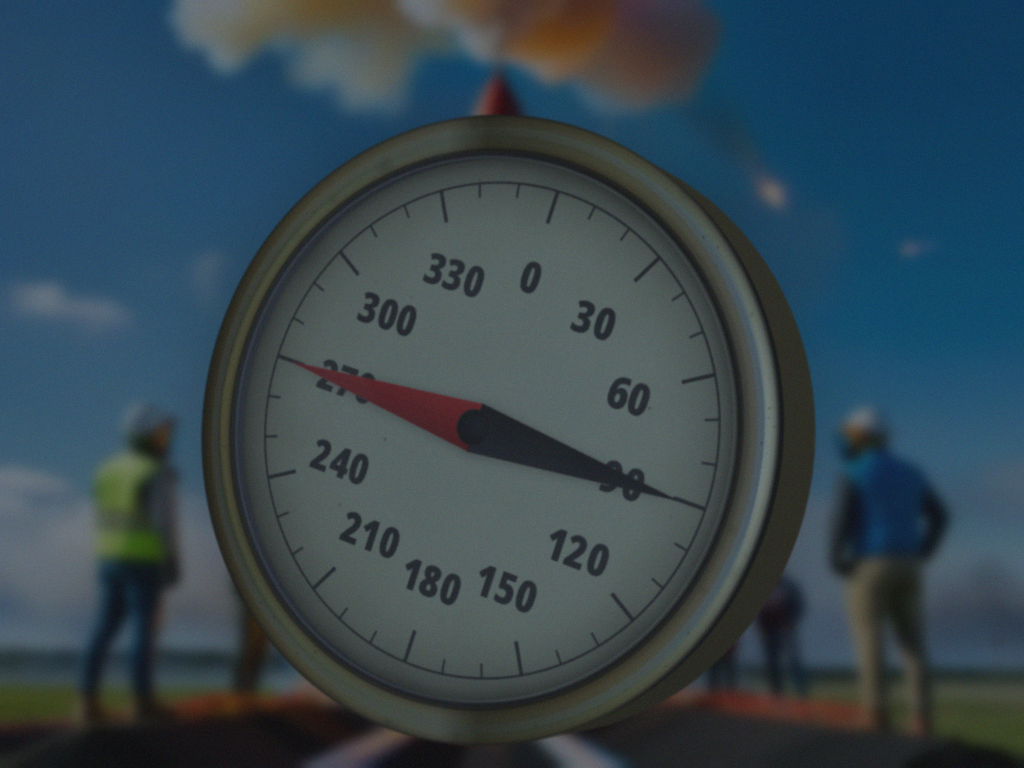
**270** °
